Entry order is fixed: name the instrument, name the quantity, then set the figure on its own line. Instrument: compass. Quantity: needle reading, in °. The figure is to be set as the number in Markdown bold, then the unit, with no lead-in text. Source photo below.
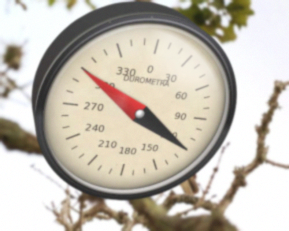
**300** °
